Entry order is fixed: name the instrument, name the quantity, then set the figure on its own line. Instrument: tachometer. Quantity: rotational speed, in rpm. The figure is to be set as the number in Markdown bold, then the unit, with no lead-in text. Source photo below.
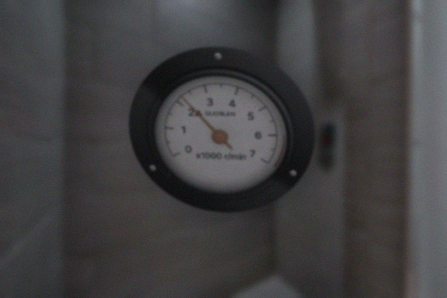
**2250** rpm
